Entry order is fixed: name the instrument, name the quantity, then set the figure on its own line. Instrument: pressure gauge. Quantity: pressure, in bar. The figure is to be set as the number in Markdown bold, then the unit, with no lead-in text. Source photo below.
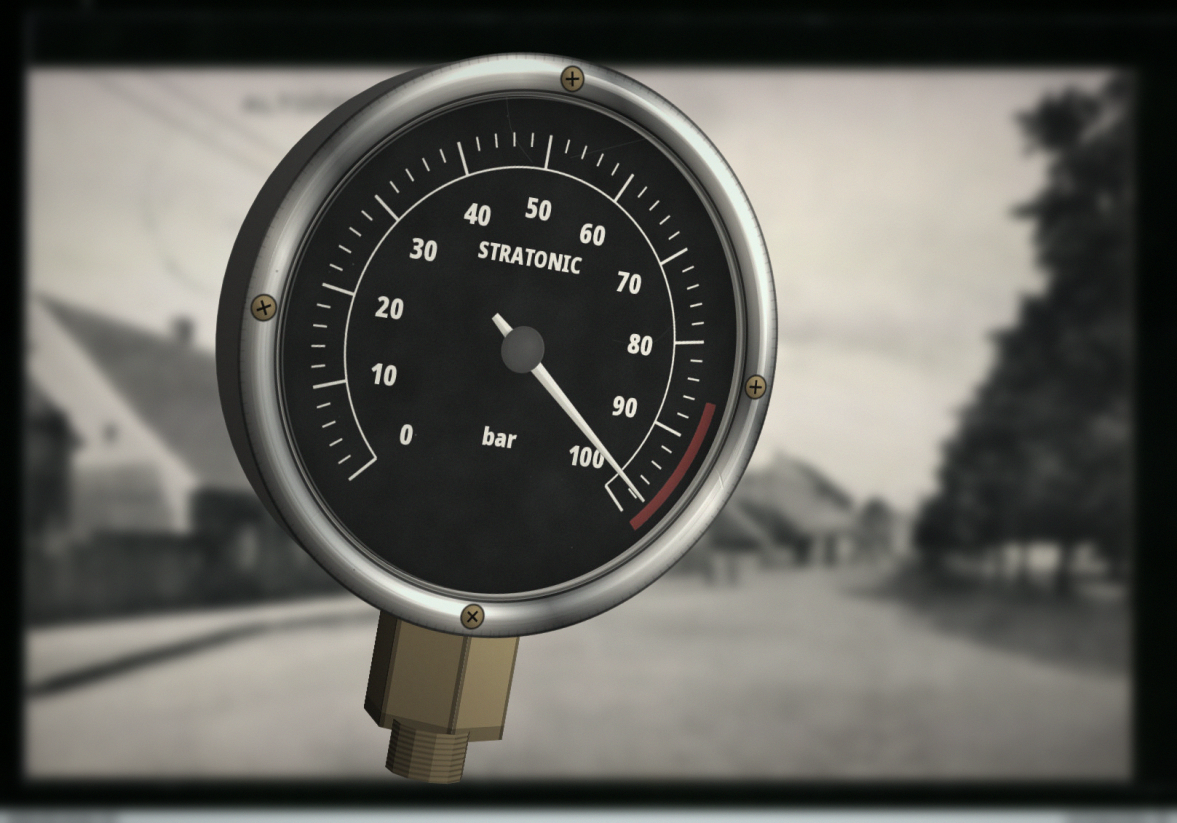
**98** bar
